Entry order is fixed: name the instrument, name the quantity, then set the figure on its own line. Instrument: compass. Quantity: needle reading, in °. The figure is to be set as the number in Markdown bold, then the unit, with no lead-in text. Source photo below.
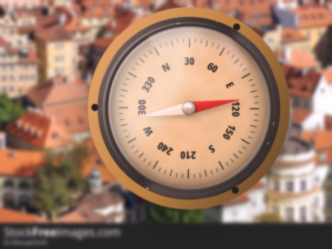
**110** °
